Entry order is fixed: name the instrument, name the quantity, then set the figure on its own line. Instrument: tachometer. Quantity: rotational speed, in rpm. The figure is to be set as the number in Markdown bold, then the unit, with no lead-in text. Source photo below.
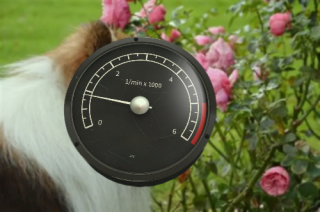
**875** rpm
